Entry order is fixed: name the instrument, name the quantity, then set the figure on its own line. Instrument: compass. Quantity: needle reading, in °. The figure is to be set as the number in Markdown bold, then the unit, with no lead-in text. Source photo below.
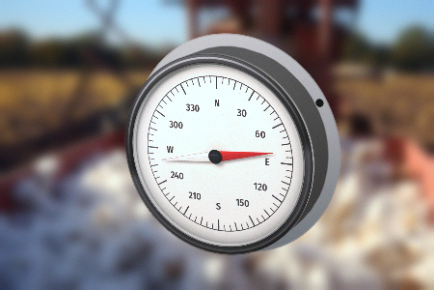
**80** °
